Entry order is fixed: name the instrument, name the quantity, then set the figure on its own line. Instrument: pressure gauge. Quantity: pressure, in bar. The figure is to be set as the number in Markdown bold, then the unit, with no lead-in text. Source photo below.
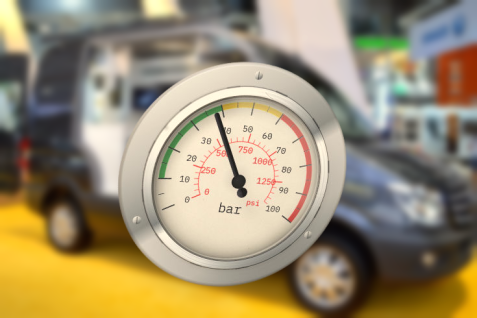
**37.5** bar
